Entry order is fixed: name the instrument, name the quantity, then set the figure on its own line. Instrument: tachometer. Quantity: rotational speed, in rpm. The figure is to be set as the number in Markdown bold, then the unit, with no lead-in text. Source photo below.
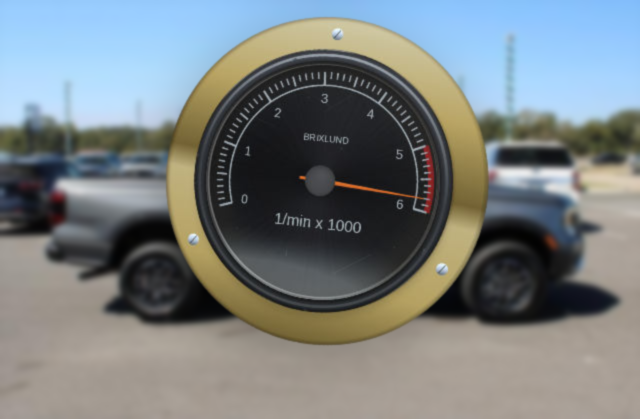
**5800** rpm
